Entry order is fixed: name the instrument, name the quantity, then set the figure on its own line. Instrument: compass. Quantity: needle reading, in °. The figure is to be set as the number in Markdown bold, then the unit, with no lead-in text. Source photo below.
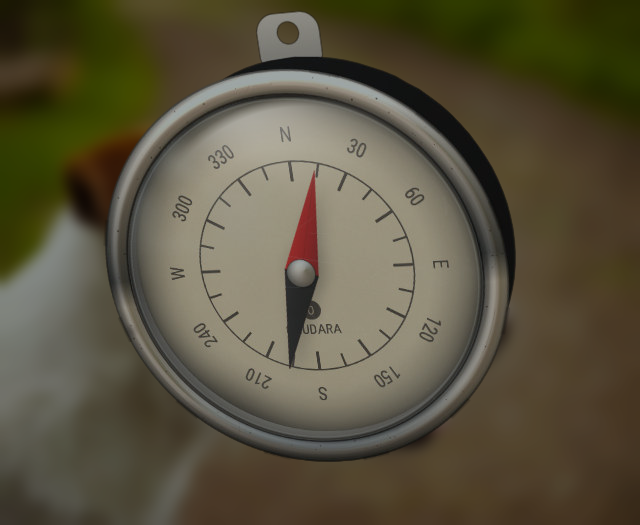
**15** °
